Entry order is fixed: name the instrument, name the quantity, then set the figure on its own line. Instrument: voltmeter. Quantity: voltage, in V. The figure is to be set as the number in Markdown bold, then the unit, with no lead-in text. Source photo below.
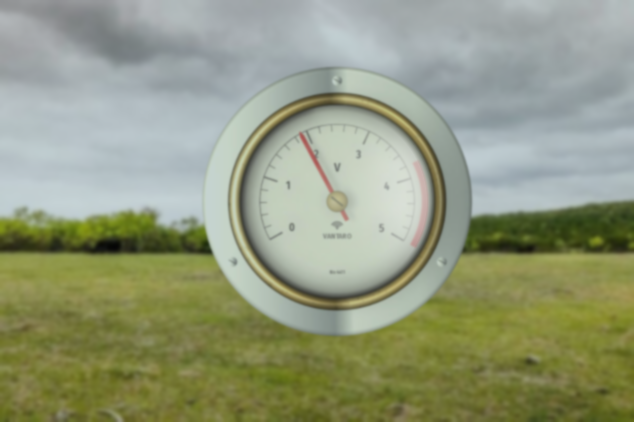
**1.9** V
